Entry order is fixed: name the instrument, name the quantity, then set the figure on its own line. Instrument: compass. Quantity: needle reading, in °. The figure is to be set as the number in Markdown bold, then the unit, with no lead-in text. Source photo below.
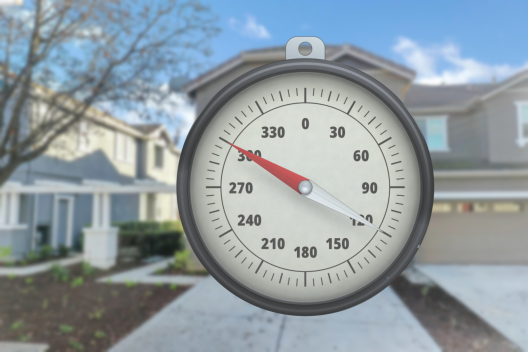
**300** °
